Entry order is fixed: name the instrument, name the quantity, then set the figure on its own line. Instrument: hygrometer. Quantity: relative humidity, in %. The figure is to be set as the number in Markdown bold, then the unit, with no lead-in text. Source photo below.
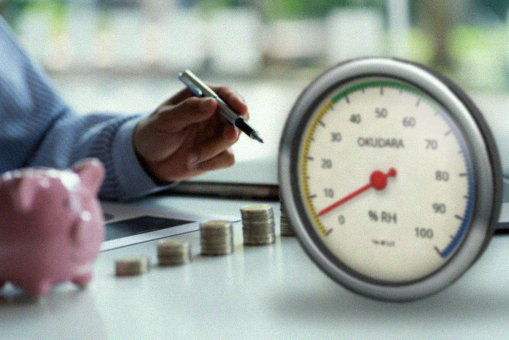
**5** %
